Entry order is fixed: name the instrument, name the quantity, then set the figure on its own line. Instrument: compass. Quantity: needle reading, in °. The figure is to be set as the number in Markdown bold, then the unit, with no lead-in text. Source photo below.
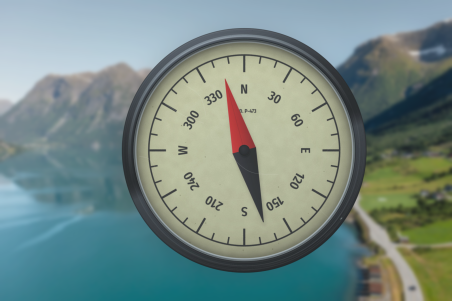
**345** °
